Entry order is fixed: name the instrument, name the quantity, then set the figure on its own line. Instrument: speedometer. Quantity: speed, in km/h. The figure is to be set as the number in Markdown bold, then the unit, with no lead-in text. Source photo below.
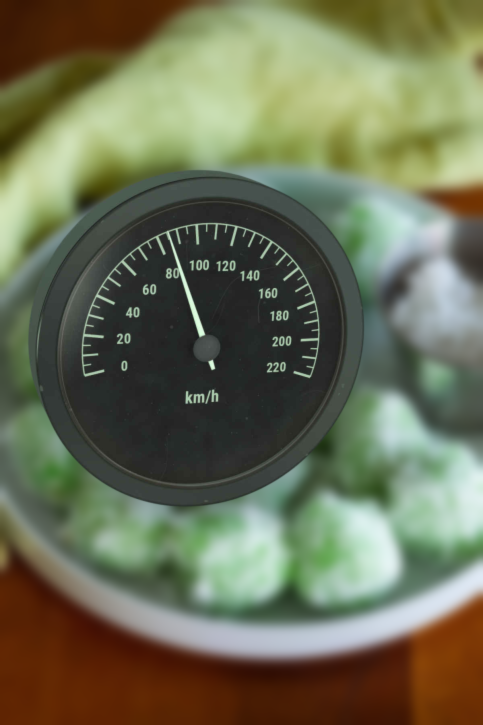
**85** km/h
